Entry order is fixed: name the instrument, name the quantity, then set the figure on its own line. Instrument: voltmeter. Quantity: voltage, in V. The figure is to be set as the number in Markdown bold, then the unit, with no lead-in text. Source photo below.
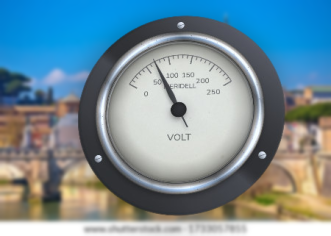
**70** V
